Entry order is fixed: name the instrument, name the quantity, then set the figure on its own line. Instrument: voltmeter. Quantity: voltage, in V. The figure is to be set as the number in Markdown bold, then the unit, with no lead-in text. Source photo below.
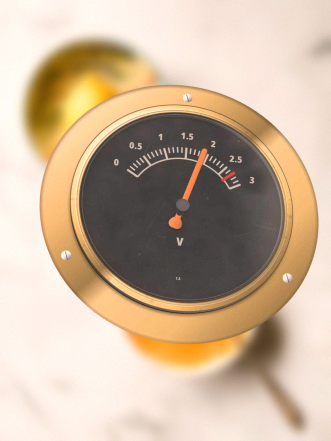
**1.9** V
